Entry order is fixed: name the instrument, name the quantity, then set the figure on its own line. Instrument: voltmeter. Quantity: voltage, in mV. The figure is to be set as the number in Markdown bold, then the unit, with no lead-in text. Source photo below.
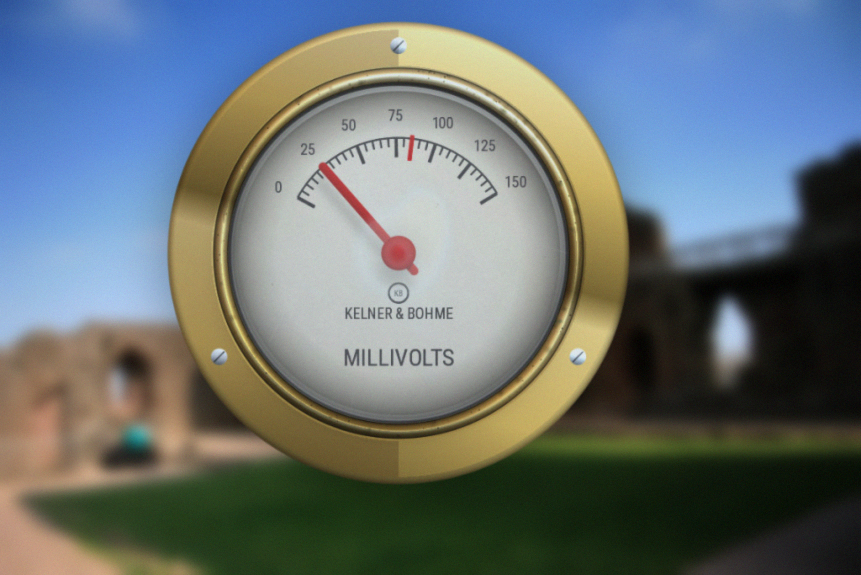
**25** mV
